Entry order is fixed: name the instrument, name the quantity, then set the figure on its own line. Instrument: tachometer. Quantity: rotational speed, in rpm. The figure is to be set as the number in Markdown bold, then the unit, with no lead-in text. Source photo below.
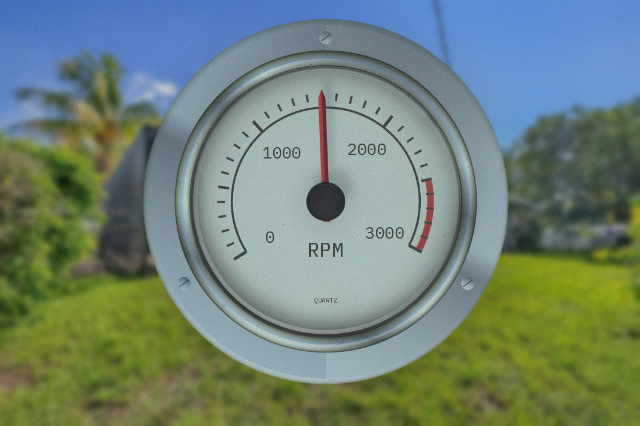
**1500** rpm
